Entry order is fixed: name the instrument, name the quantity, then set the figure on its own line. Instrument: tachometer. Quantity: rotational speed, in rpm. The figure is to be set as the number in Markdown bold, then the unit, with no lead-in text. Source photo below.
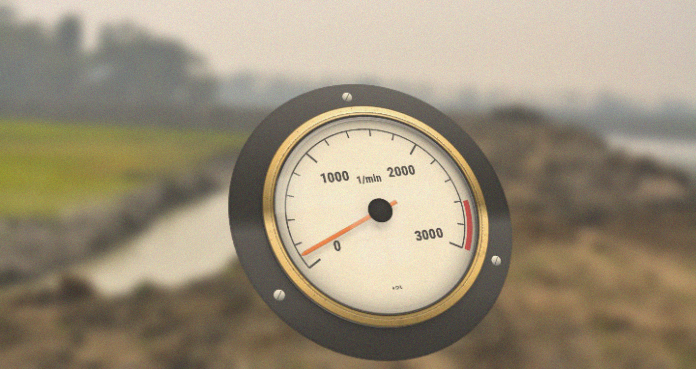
**100** rpm
